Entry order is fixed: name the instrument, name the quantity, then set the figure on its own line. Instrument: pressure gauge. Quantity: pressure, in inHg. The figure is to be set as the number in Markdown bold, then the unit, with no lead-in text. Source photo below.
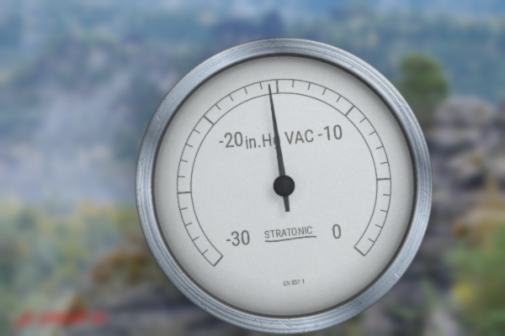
**-15.5** inHg
